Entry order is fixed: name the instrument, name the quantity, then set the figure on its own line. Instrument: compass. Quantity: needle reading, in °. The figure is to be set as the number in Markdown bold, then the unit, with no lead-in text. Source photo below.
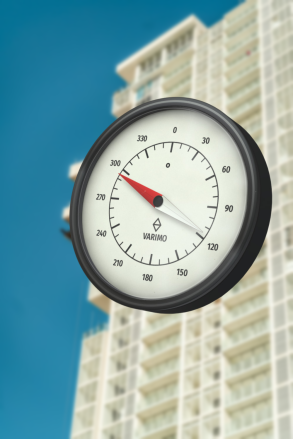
**295** °
